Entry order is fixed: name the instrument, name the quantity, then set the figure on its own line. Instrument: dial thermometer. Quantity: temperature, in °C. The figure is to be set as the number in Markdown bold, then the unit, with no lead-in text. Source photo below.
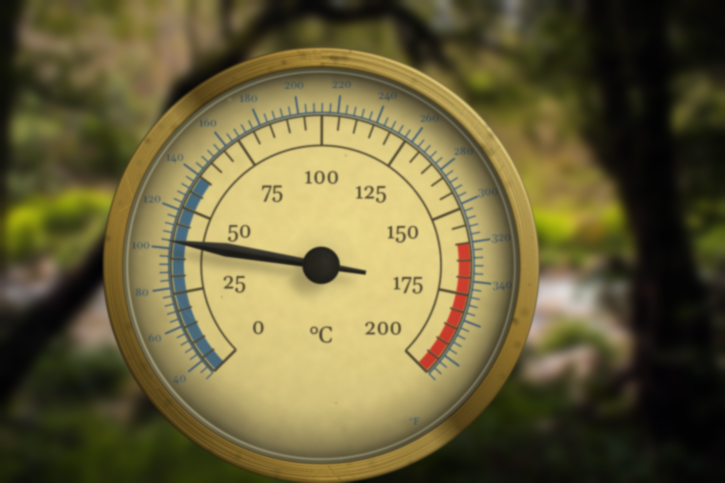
**40** °C
